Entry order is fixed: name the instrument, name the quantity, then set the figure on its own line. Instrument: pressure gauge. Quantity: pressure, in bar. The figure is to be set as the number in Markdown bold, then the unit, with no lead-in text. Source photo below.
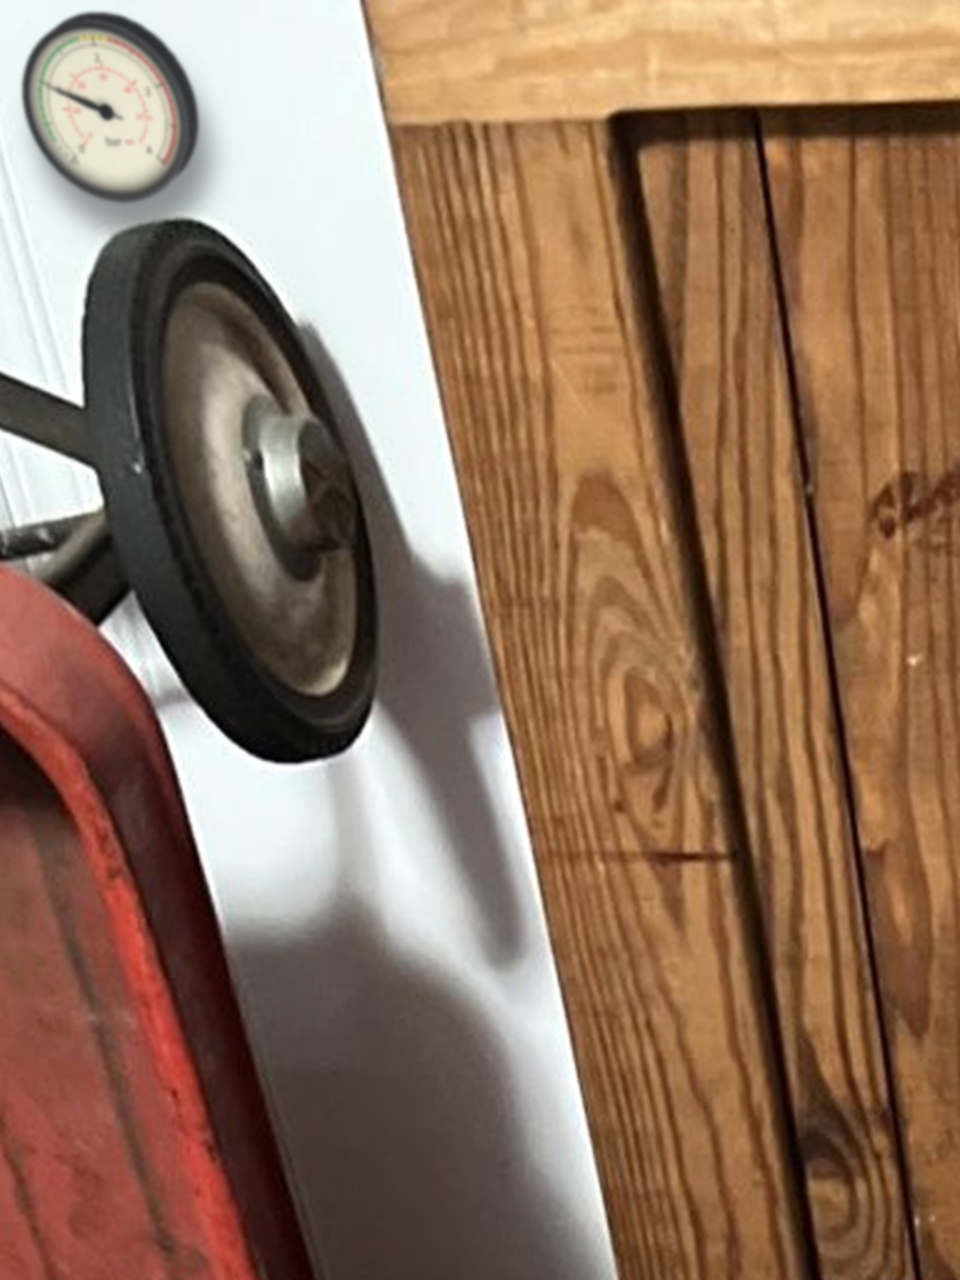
**1** bar
